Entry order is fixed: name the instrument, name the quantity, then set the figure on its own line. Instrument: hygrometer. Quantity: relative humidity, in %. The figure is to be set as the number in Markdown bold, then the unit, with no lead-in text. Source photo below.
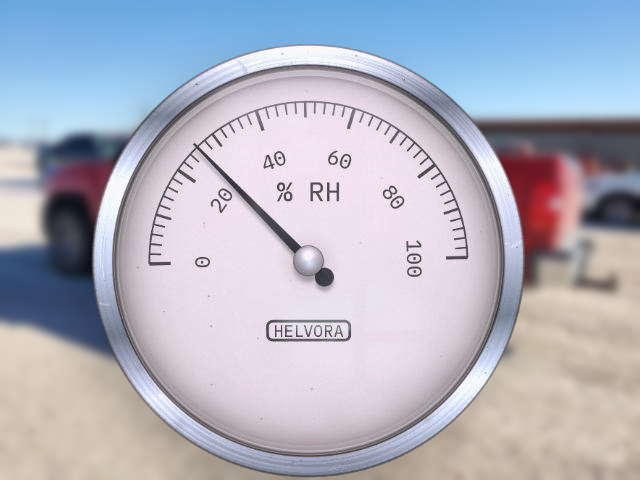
**26** %
